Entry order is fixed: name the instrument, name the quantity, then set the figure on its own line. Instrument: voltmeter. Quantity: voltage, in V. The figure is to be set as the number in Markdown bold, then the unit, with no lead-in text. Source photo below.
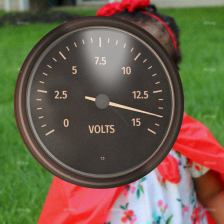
**14** V
